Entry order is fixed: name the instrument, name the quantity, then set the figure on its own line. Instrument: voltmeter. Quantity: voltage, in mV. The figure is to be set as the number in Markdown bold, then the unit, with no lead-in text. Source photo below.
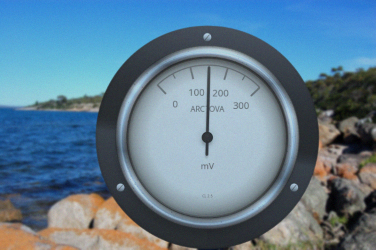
**150** mV
